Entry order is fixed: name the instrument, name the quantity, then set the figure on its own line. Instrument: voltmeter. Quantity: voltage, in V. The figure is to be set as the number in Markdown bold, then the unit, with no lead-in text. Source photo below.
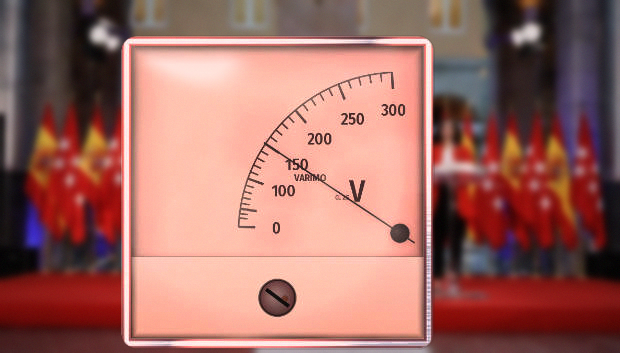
**150** V
